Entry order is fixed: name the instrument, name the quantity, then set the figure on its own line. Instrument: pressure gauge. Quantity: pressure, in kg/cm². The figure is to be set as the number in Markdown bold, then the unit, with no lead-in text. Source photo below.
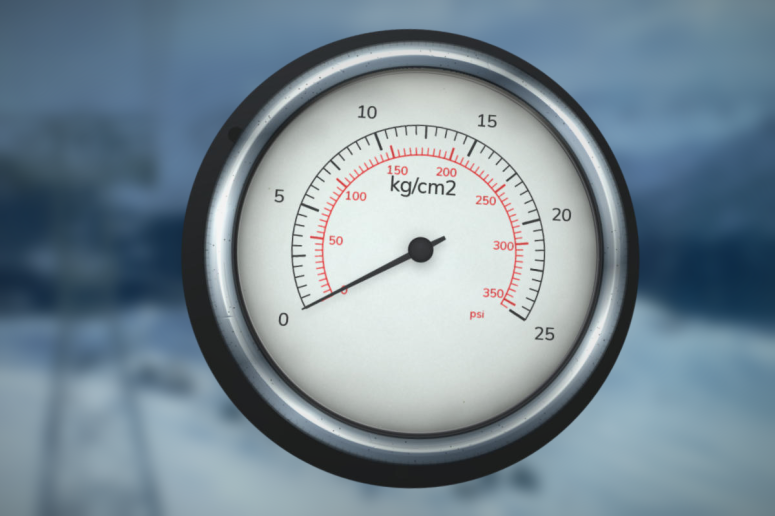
**0** kg/cm²
